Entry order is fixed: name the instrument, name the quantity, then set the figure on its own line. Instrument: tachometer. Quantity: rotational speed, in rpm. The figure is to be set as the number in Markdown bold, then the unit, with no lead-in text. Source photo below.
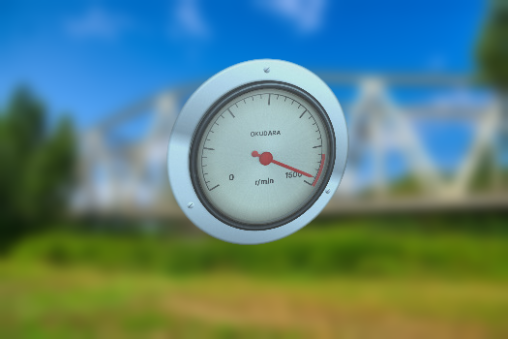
**1450** rpm
